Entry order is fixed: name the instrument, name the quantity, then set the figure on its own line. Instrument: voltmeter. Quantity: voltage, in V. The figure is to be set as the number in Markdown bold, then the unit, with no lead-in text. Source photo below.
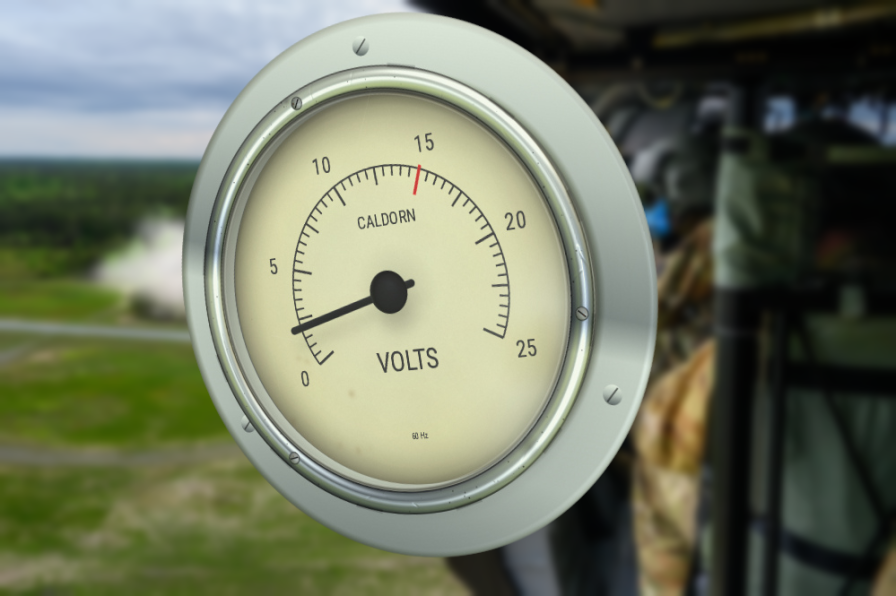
**2** V
